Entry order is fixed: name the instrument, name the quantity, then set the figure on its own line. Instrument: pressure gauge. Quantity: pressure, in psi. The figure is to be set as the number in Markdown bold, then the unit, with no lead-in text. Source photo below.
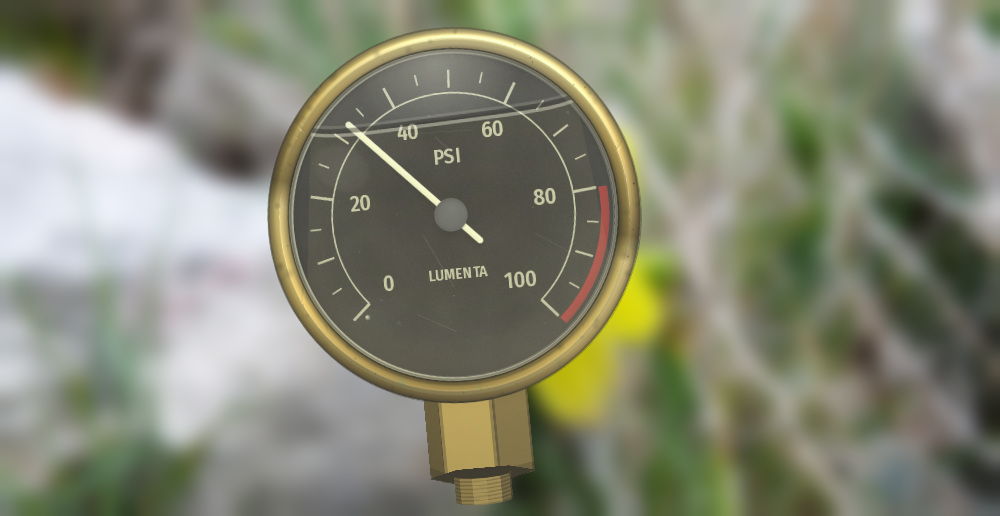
**32.5** psi
